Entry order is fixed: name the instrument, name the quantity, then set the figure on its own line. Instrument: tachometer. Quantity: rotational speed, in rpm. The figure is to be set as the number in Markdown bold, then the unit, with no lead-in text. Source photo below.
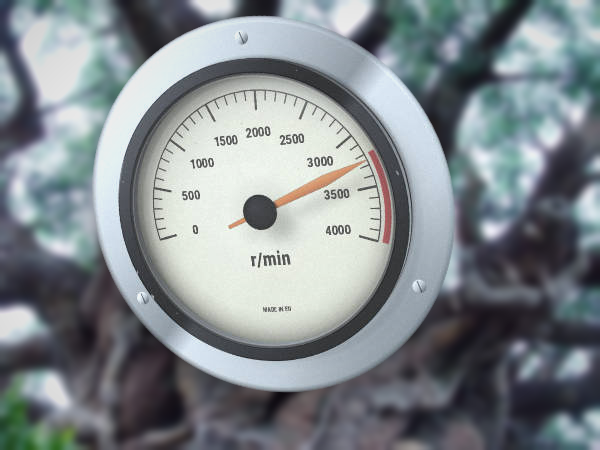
**3250** rpm
